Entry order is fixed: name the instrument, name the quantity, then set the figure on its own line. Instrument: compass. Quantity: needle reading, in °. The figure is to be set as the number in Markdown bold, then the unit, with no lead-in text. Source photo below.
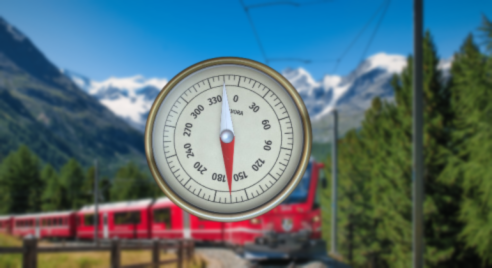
**165** °
